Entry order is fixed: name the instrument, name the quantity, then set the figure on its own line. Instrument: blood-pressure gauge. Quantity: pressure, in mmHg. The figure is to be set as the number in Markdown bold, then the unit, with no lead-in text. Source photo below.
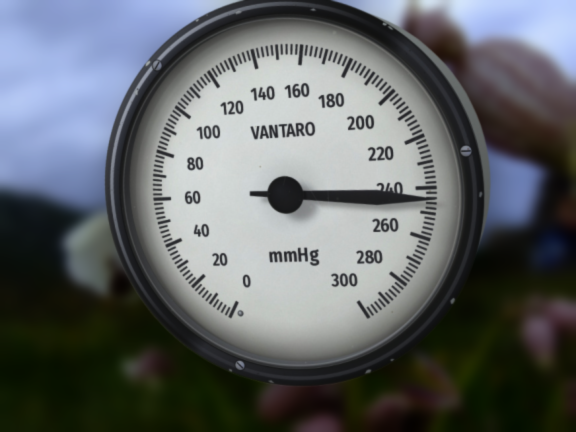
**244** mmHg
